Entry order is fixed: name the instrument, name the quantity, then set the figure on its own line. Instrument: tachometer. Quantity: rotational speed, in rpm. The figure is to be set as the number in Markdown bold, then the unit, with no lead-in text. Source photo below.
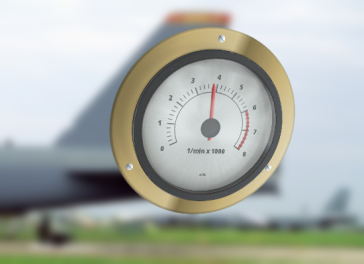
**3800** rpm
